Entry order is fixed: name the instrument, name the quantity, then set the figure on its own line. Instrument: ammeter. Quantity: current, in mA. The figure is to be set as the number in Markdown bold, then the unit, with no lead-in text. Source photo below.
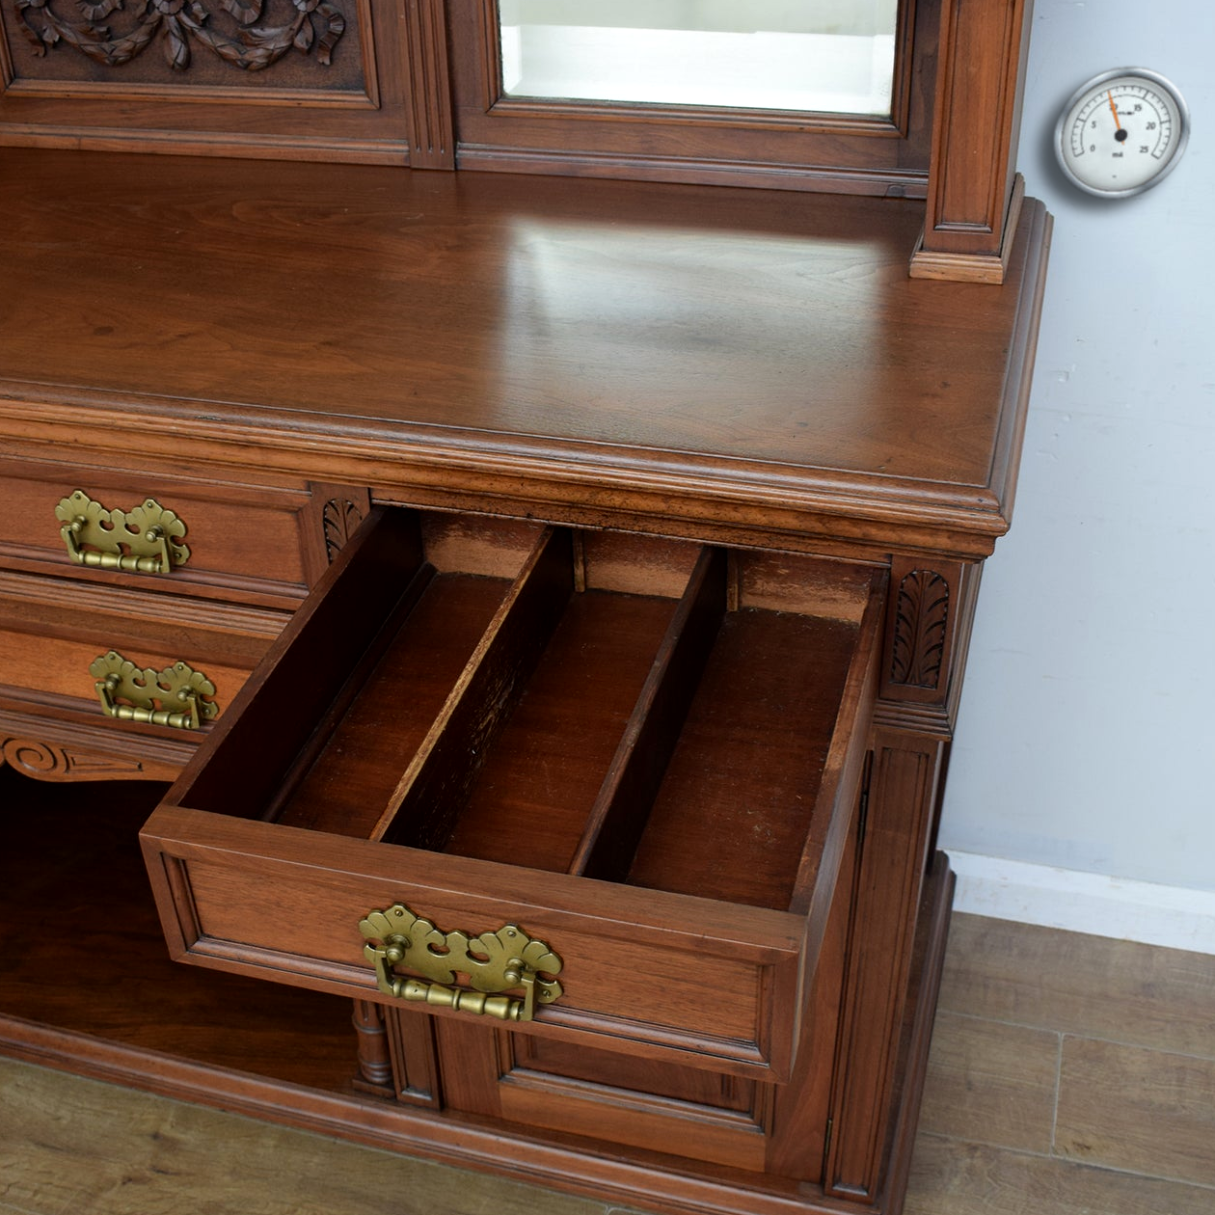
**10** mA
